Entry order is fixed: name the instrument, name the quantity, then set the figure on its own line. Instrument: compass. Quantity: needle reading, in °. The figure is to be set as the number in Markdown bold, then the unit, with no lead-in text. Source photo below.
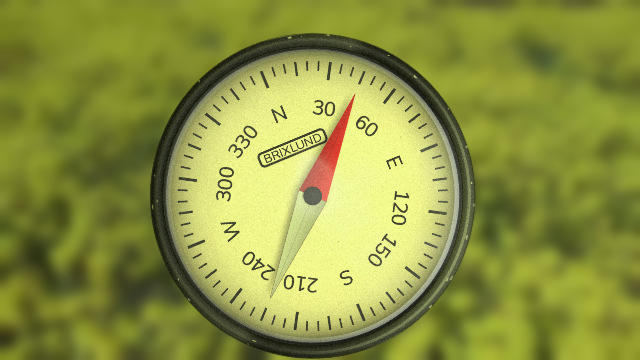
**45** °
